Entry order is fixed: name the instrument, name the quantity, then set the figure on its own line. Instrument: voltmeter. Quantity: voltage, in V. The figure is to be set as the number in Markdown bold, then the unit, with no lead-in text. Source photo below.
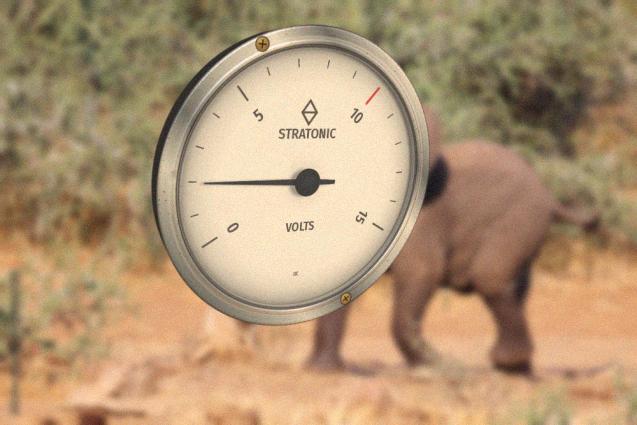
**2** V
